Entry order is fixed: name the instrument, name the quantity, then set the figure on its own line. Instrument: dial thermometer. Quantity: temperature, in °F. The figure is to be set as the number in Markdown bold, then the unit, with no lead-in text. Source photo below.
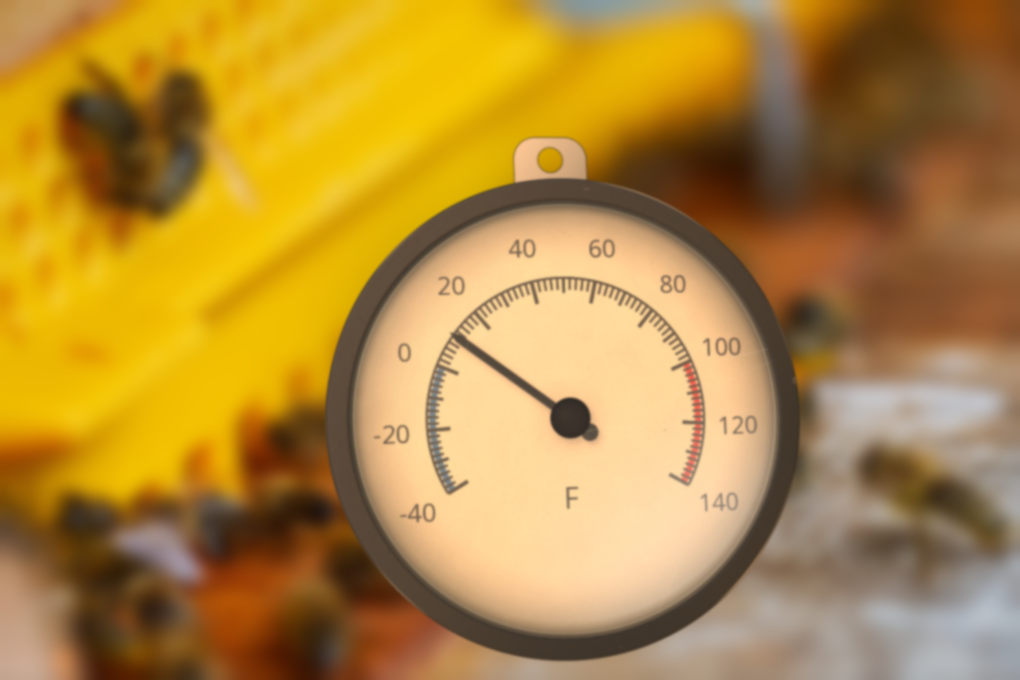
**10** °F
